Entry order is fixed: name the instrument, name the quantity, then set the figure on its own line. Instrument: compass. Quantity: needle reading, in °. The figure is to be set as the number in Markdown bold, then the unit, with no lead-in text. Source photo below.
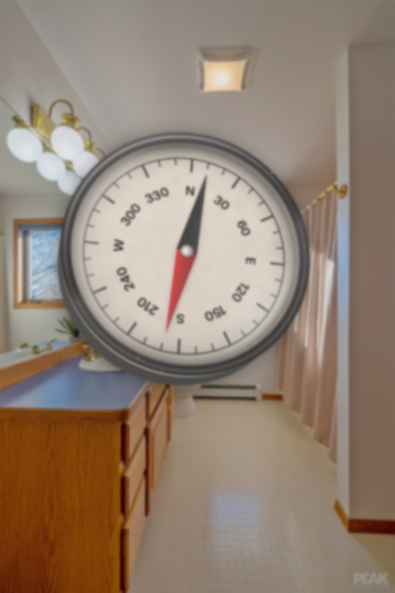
**190** °
